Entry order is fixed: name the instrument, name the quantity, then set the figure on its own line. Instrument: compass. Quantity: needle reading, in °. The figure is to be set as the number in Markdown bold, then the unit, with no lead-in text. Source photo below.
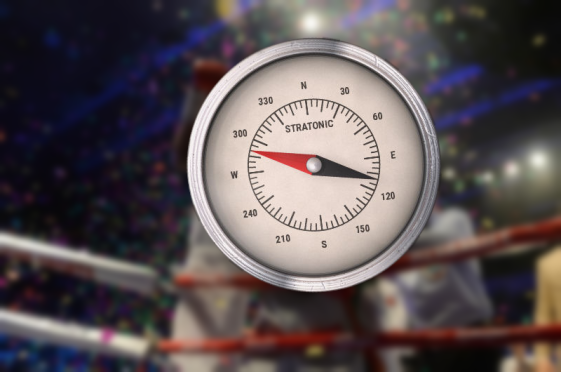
**290** °
